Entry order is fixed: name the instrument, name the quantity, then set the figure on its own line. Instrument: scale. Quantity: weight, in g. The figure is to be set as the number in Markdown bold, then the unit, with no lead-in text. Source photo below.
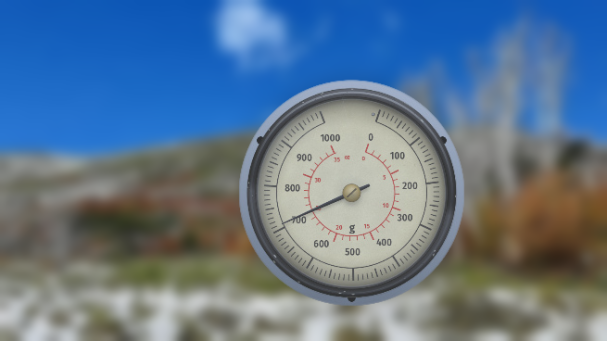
**710** g
